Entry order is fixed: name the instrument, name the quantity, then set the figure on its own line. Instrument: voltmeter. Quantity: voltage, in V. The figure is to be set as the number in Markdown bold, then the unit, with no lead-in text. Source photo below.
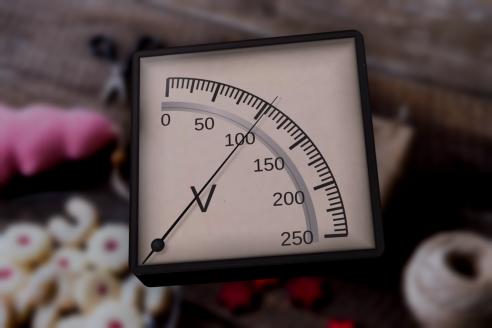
**105** V
